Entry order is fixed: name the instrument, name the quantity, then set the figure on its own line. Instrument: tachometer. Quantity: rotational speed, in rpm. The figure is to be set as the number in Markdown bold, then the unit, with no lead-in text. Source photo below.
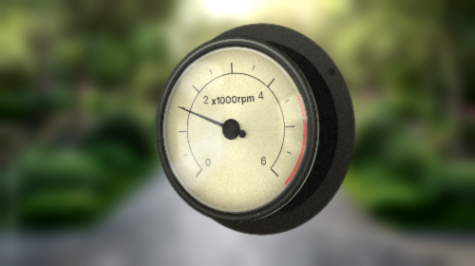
**1500** rpm
